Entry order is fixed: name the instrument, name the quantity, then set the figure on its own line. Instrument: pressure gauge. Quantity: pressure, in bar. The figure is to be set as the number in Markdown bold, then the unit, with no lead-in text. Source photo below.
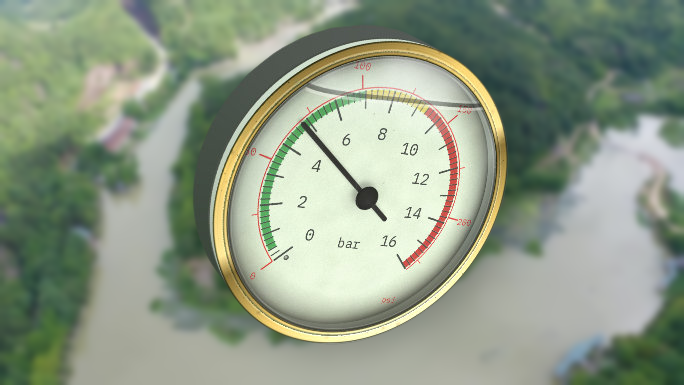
**4.8** bar
